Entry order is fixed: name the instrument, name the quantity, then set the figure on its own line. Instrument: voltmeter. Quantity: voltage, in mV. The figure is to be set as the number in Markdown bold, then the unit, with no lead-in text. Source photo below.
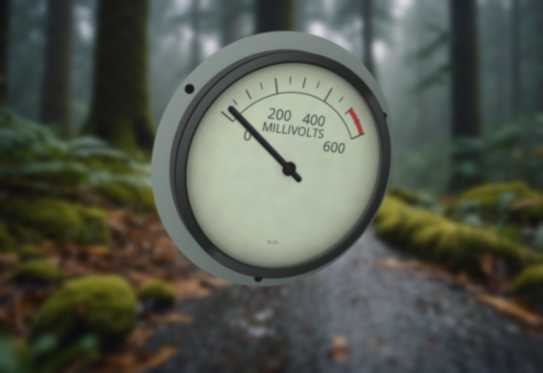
**25** mV
